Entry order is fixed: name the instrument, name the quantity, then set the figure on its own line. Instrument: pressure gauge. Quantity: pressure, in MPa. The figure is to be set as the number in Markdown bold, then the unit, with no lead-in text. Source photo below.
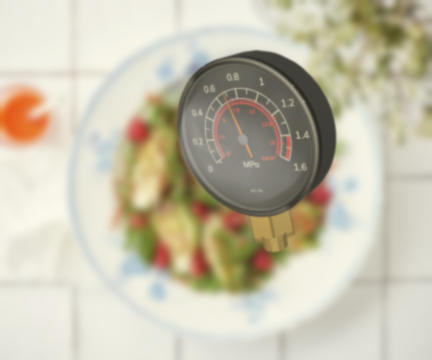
**0.7** MPa
